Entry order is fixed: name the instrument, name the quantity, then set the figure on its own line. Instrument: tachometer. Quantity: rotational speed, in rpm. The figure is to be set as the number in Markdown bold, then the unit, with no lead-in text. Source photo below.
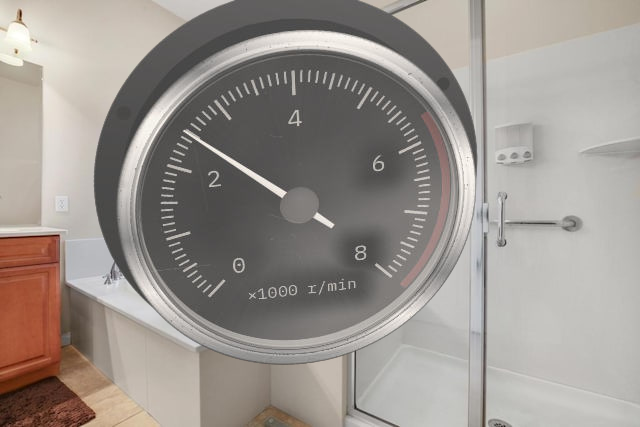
**2500** rpm
